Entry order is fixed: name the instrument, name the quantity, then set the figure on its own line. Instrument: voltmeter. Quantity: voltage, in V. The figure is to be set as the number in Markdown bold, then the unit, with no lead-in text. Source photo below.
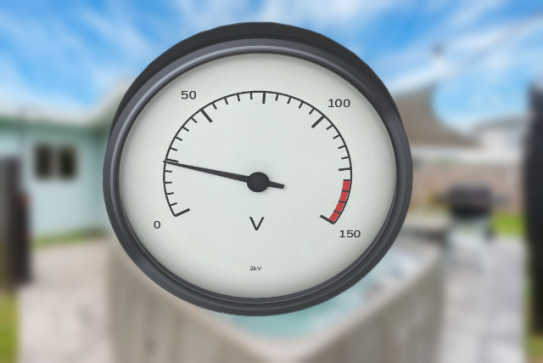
**25** V
